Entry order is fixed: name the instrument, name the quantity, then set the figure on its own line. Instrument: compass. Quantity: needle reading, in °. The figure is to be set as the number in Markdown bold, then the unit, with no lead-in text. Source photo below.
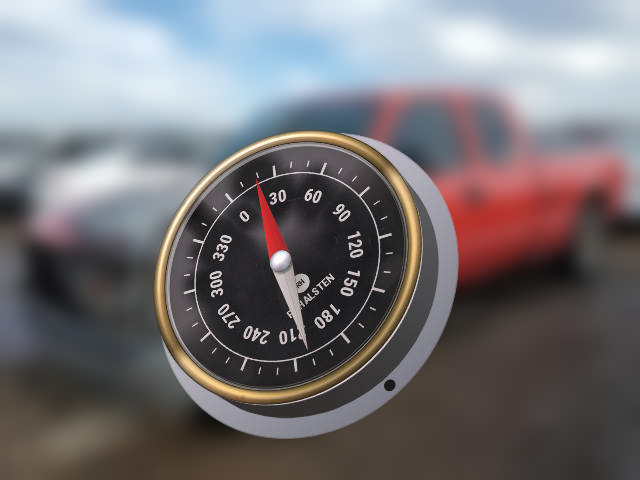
**20** °
